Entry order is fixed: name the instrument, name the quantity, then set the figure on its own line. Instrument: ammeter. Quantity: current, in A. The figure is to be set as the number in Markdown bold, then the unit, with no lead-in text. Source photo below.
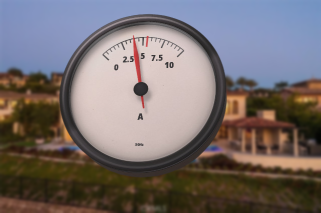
**4** A
